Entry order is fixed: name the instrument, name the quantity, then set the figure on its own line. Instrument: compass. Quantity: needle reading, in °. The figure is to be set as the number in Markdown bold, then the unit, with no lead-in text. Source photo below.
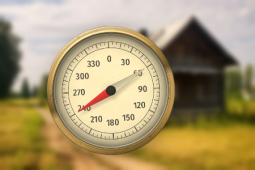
**240** °
